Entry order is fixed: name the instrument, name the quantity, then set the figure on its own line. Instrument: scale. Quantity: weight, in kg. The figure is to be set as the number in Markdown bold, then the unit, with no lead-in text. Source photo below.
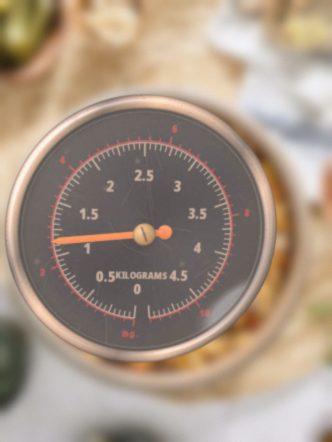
**1.15** kg
